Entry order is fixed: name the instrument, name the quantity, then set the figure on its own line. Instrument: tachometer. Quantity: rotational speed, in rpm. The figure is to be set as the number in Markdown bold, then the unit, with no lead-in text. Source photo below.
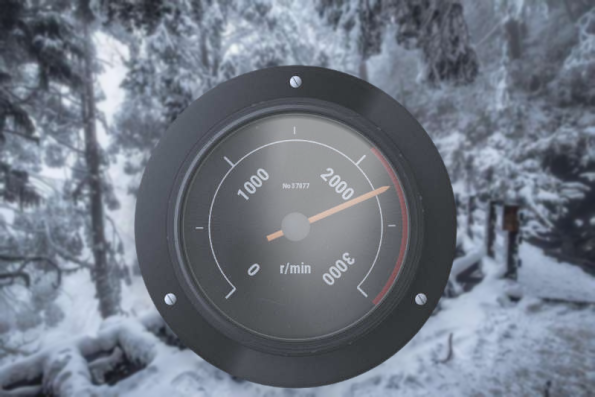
**2250** rpm
